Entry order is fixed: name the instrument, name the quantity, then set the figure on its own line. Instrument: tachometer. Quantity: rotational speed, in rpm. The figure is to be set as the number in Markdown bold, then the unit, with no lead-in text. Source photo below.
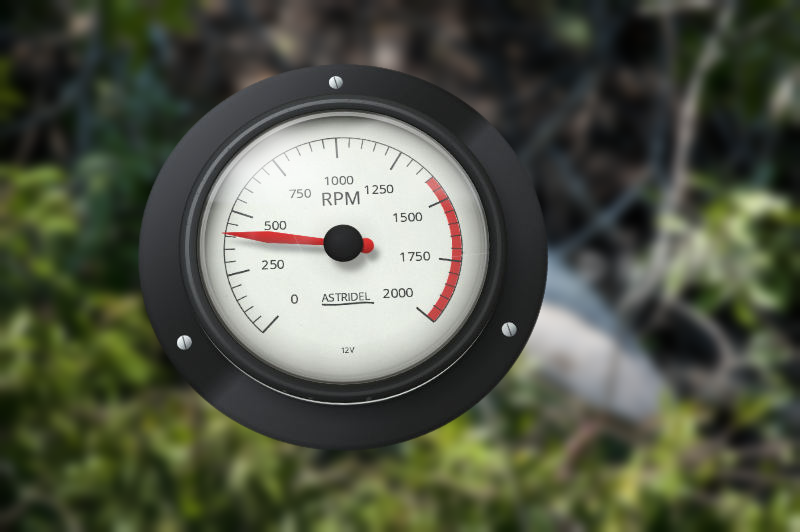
**400** rpm
